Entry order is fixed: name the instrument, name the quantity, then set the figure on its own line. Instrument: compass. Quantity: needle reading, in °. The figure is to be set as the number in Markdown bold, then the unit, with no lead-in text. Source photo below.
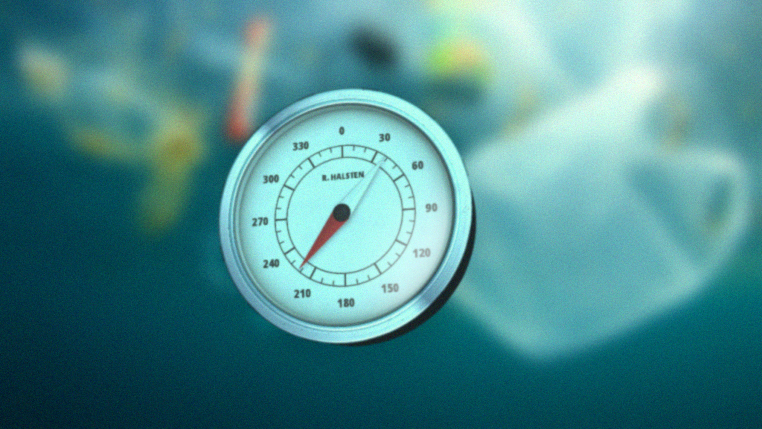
**220** °
